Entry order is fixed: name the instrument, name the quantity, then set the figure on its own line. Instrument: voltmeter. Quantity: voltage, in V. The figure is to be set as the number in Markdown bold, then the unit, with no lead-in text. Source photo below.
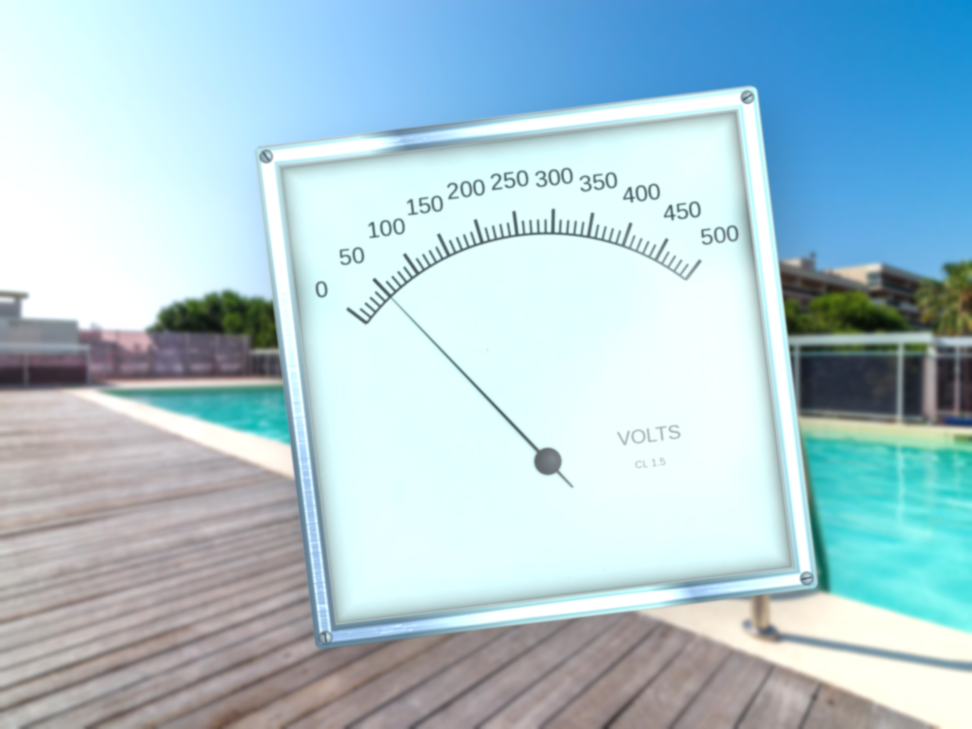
**50** V
